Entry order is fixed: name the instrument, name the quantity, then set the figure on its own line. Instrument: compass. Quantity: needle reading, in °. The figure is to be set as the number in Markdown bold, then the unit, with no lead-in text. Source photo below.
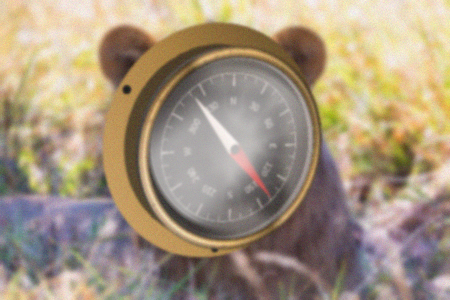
**140** °
